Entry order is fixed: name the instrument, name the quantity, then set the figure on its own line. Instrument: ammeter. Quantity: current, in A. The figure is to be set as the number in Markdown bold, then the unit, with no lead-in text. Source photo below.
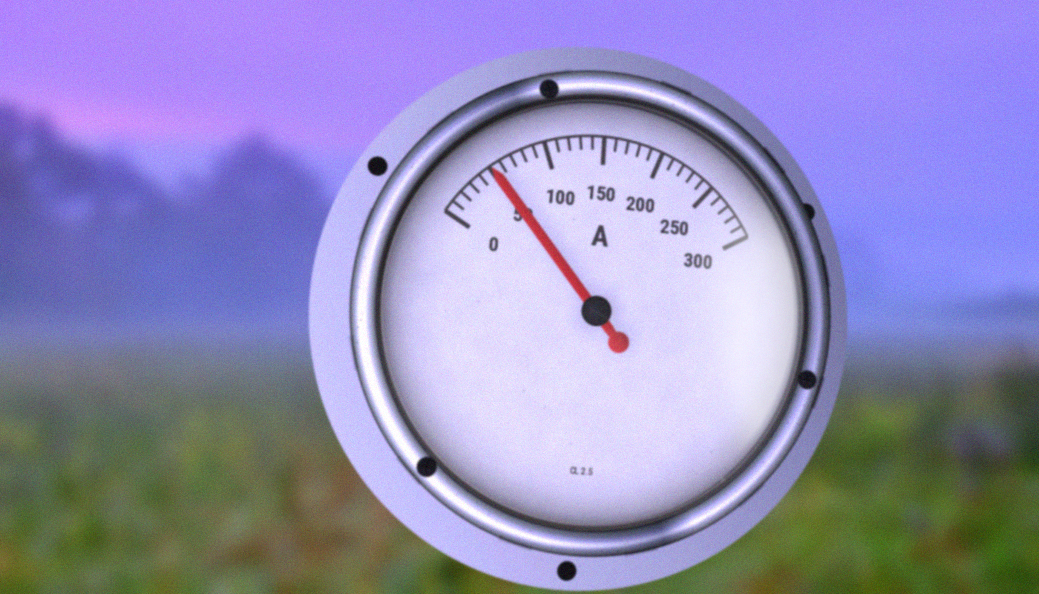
**50** A
